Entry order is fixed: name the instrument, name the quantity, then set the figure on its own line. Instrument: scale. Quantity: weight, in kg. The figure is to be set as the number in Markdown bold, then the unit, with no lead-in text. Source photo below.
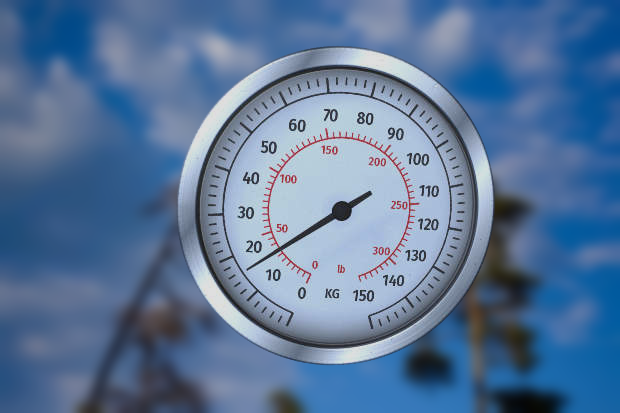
**16** kg
